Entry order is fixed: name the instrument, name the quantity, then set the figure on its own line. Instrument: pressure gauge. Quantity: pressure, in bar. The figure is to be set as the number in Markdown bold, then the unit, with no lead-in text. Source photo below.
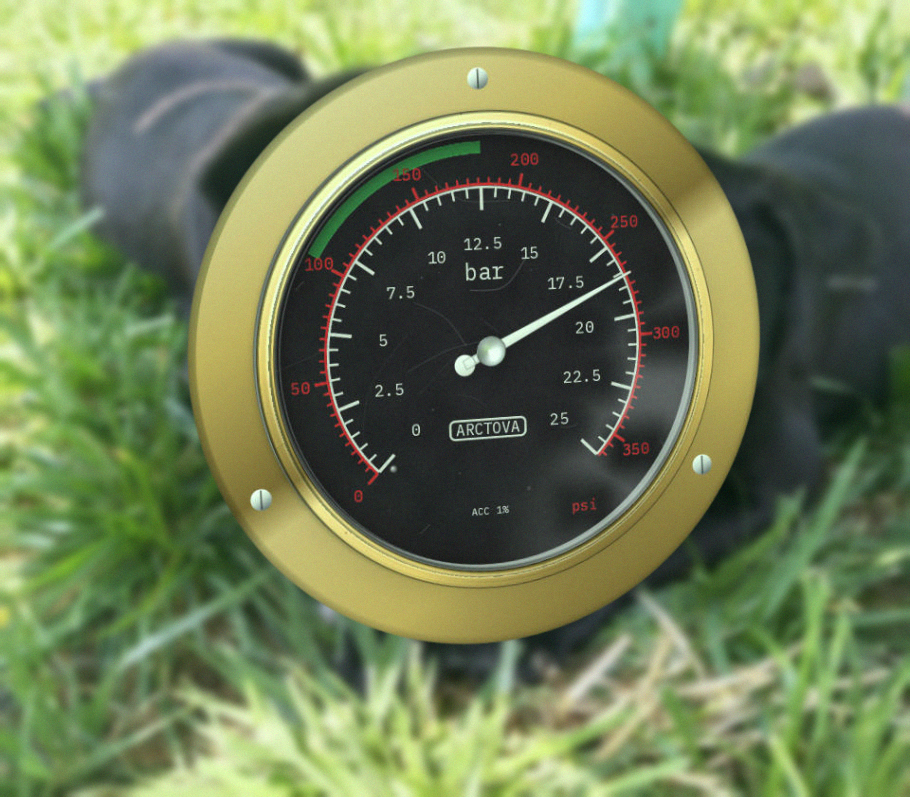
**18.5** bar
